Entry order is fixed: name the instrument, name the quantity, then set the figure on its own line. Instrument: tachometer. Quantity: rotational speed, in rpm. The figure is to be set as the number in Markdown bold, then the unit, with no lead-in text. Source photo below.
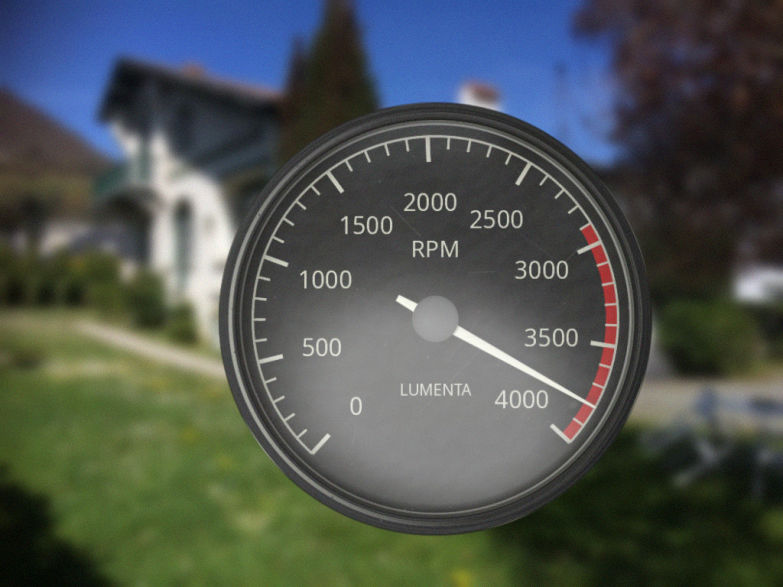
**3800** rpm
